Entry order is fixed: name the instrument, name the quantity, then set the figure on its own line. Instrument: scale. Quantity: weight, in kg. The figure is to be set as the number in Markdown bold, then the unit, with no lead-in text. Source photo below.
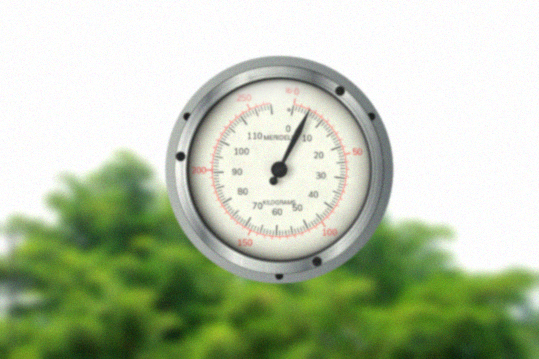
**5** kg
